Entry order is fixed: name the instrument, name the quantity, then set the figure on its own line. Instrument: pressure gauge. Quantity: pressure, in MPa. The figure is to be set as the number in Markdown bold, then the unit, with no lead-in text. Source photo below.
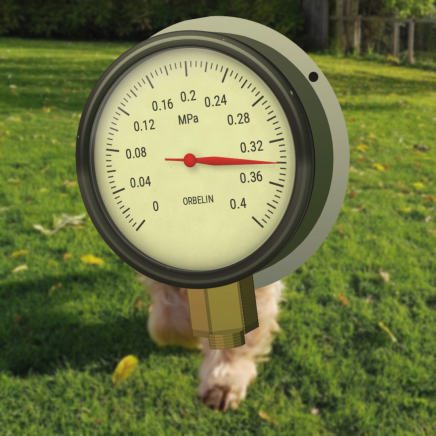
**0.34** MPa
